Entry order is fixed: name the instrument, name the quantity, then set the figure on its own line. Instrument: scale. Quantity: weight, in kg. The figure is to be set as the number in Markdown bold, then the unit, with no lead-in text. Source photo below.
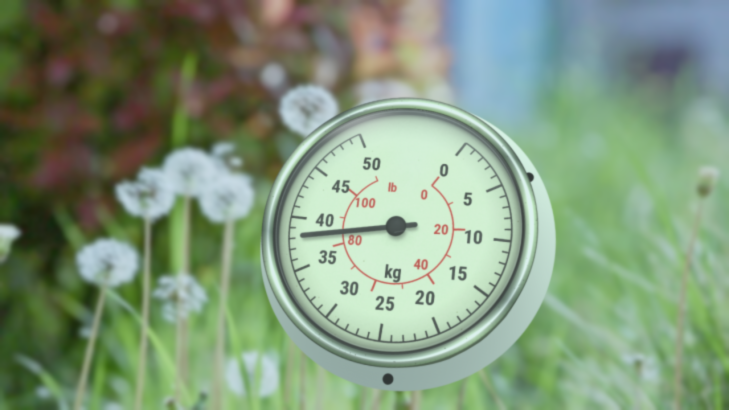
**38** kg
